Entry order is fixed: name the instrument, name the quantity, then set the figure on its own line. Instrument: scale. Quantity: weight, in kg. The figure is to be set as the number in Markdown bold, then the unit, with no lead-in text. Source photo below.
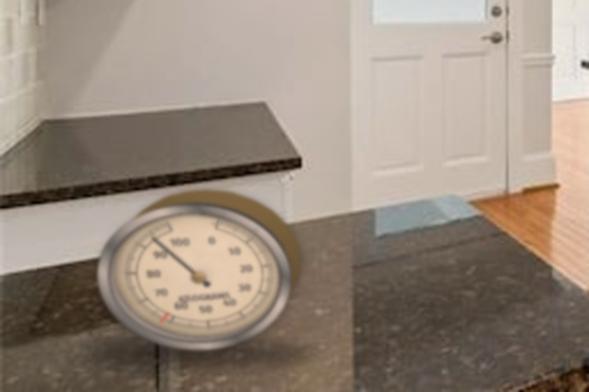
**95** kg
